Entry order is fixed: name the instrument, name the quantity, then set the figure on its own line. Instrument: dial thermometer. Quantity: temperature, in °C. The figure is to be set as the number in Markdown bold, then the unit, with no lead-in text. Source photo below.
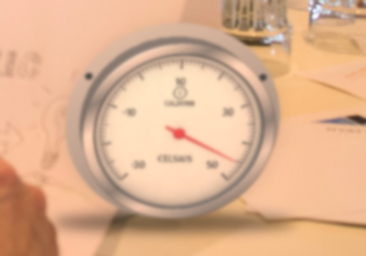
**45** °C
